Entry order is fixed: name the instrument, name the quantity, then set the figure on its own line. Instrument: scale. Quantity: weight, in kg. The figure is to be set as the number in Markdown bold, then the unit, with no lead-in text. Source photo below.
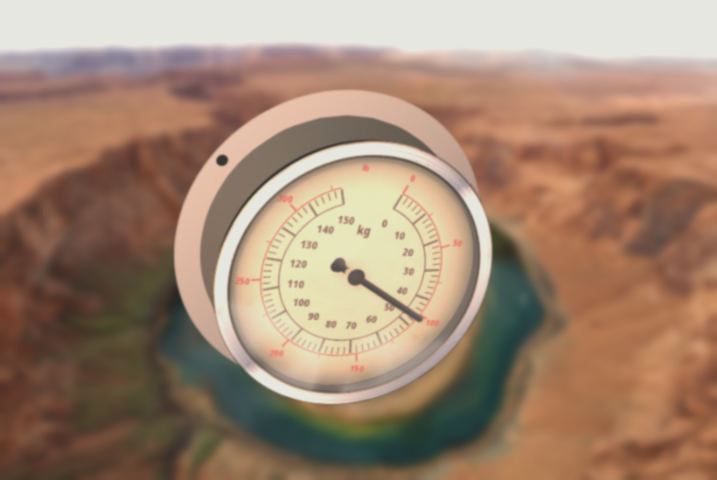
**46** kg
